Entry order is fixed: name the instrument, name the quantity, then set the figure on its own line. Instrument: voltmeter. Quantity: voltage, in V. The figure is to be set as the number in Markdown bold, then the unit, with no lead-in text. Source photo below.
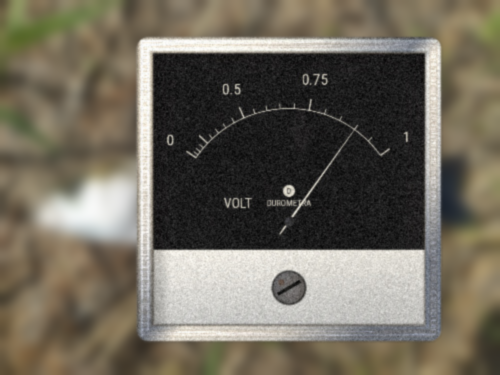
**0.9** V
